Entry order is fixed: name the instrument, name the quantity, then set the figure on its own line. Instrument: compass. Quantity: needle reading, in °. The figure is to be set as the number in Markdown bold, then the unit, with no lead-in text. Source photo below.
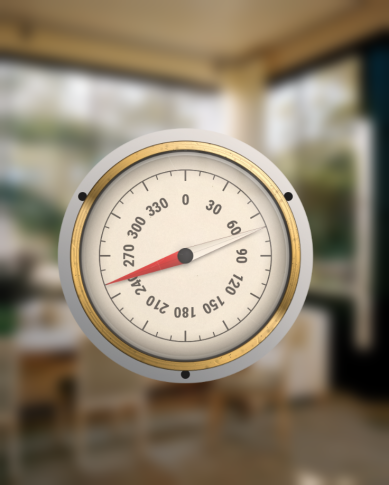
**250** °
